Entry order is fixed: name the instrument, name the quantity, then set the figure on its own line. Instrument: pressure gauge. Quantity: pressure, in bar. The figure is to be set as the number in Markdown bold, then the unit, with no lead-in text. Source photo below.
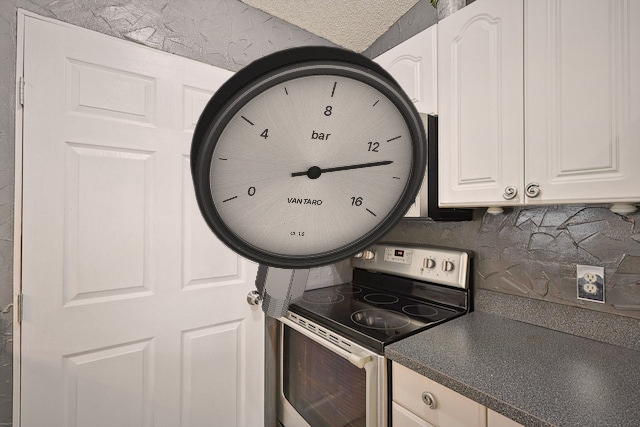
**13** bar
